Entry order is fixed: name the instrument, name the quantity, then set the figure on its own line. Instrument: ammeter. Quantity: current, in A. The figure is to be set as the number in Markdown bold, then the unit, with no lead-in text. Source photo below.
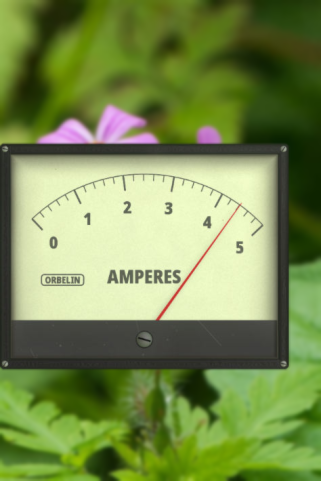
**4.4** A
